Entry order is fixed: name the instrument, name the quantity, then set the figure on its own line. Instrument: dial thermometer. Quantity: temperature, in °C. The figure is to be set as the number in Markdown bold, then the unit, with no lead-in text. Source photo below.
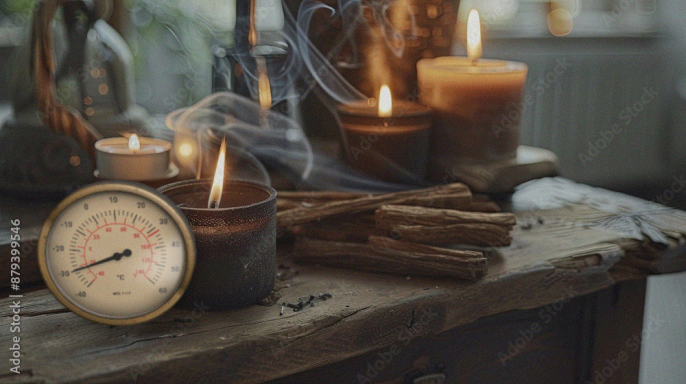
**-30** °C
